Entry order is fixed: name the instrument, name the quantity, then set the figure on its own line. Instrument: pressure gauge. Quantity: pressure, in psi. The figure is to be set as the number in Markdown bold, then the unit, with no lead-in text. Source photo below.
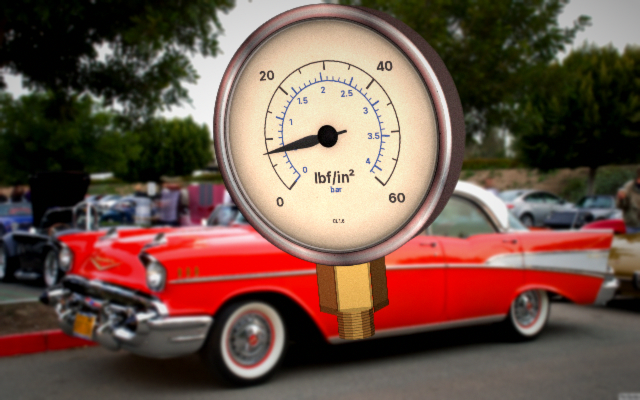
**7.5** psi
